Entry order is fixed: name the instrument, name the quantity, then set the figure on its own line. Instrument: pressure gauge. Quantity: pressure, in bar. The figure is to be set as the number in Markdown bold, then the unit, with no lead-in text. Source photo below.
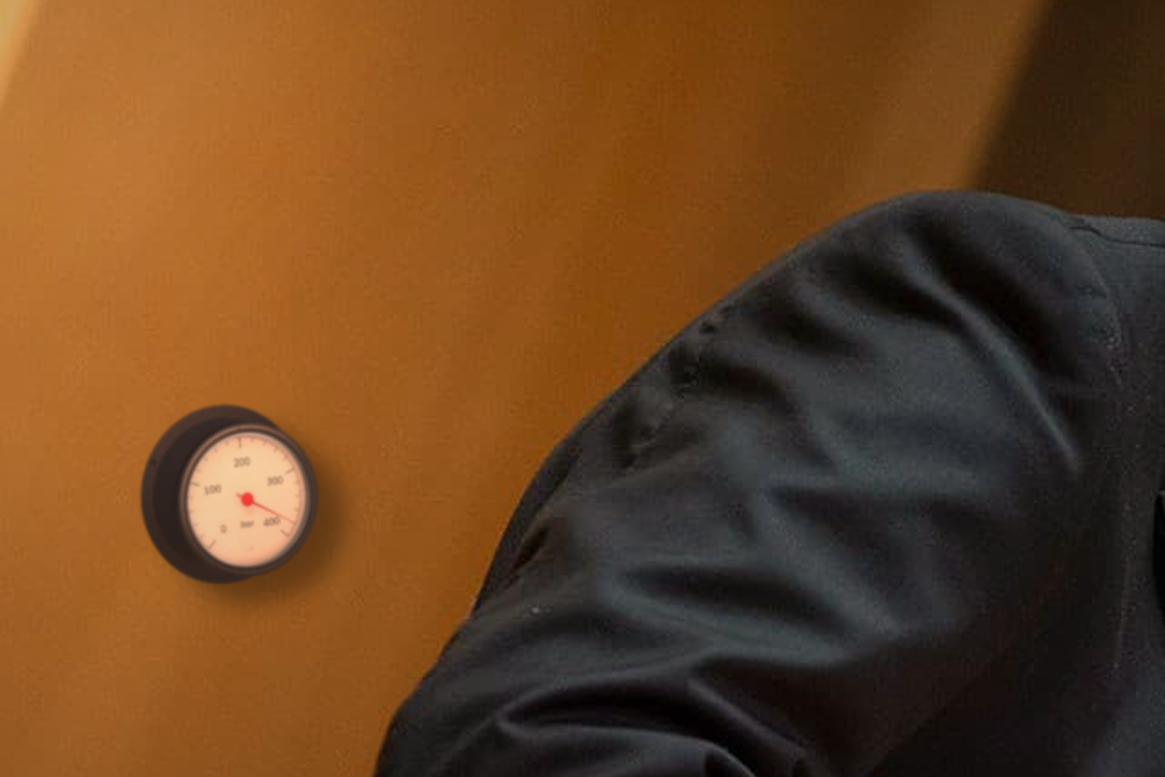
**380** bar
